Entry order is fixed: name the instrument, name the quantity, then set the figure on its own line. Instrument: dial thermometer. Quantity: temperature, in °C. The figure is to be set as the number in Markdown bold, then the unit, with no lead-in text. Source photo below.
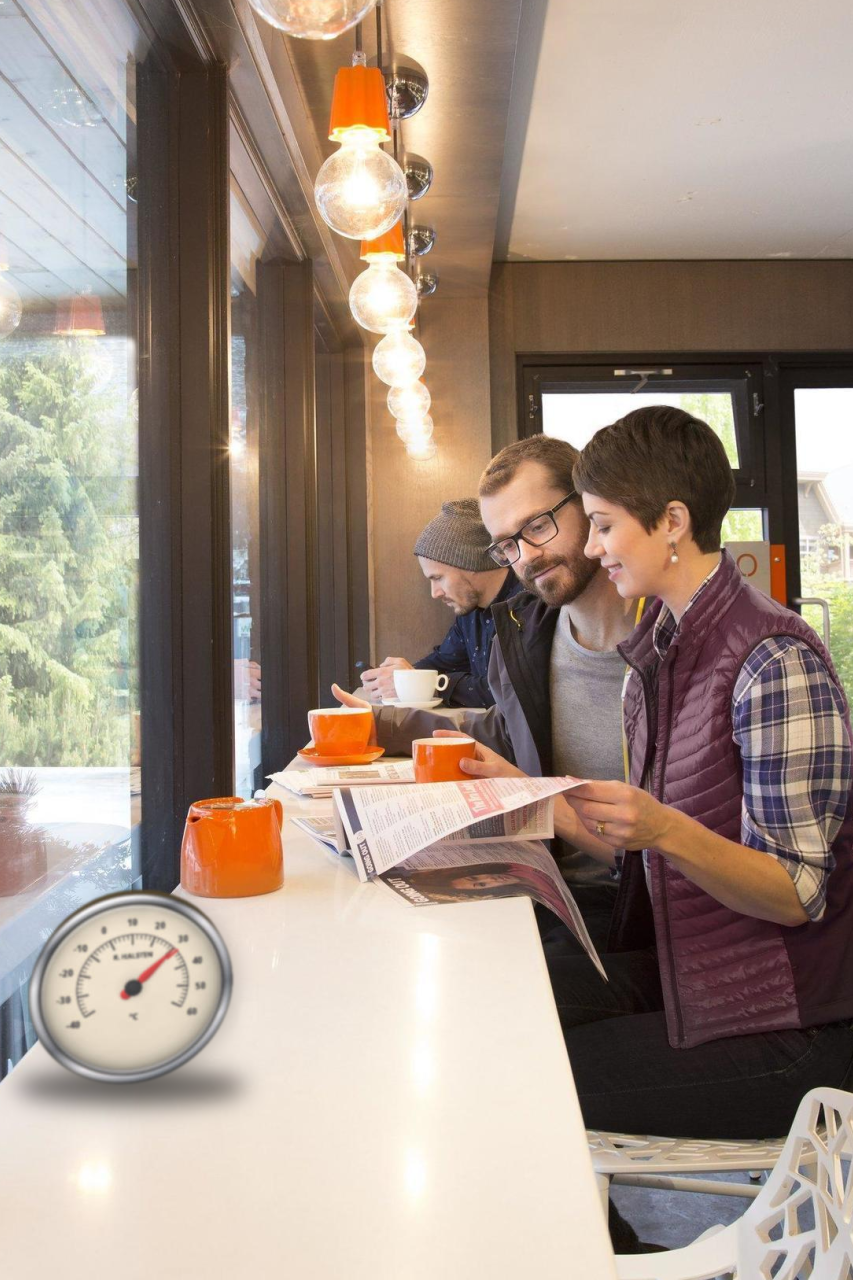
**30** °C
